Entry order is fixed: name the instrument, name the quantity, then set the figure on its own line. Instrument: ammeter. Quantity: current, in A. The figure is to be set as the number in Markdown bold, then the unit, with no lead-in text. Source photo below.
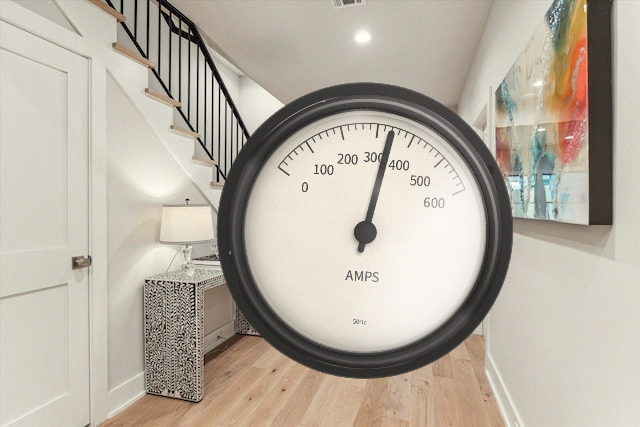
**340** A
